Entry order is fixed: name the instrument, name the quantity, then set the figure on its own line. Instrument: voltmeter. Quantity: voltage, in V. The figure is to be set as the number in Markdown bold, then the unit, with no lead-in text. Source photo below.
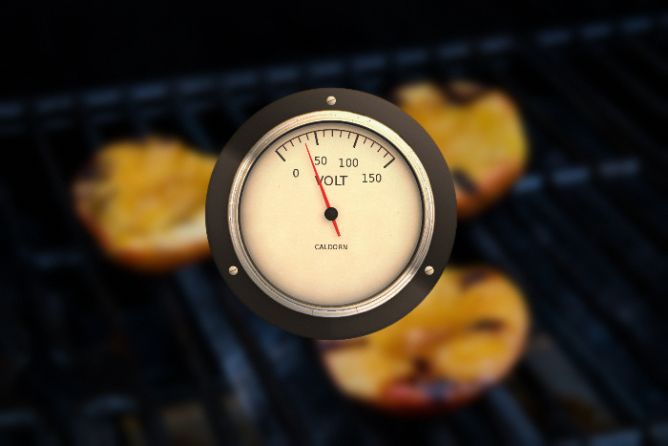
**35** V
